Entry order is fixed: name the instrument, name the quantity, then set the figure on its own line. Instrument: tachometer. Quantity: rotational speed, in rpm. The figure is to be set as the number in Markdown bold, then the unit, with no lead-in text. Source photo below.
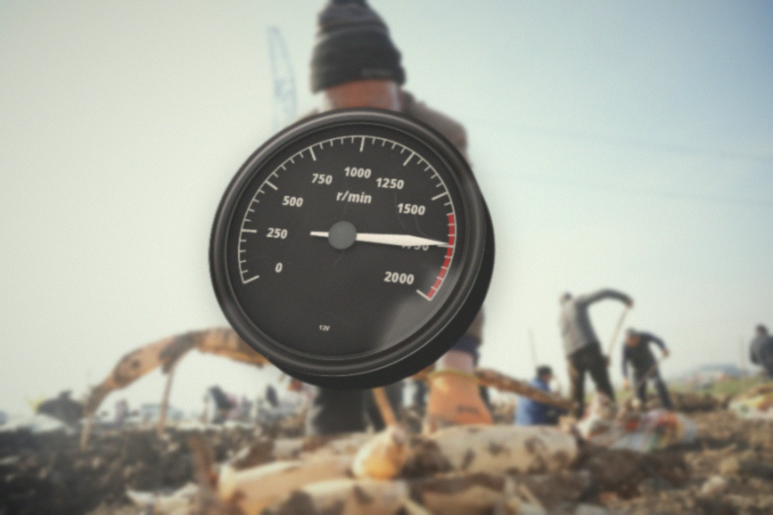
**1750** rpm
